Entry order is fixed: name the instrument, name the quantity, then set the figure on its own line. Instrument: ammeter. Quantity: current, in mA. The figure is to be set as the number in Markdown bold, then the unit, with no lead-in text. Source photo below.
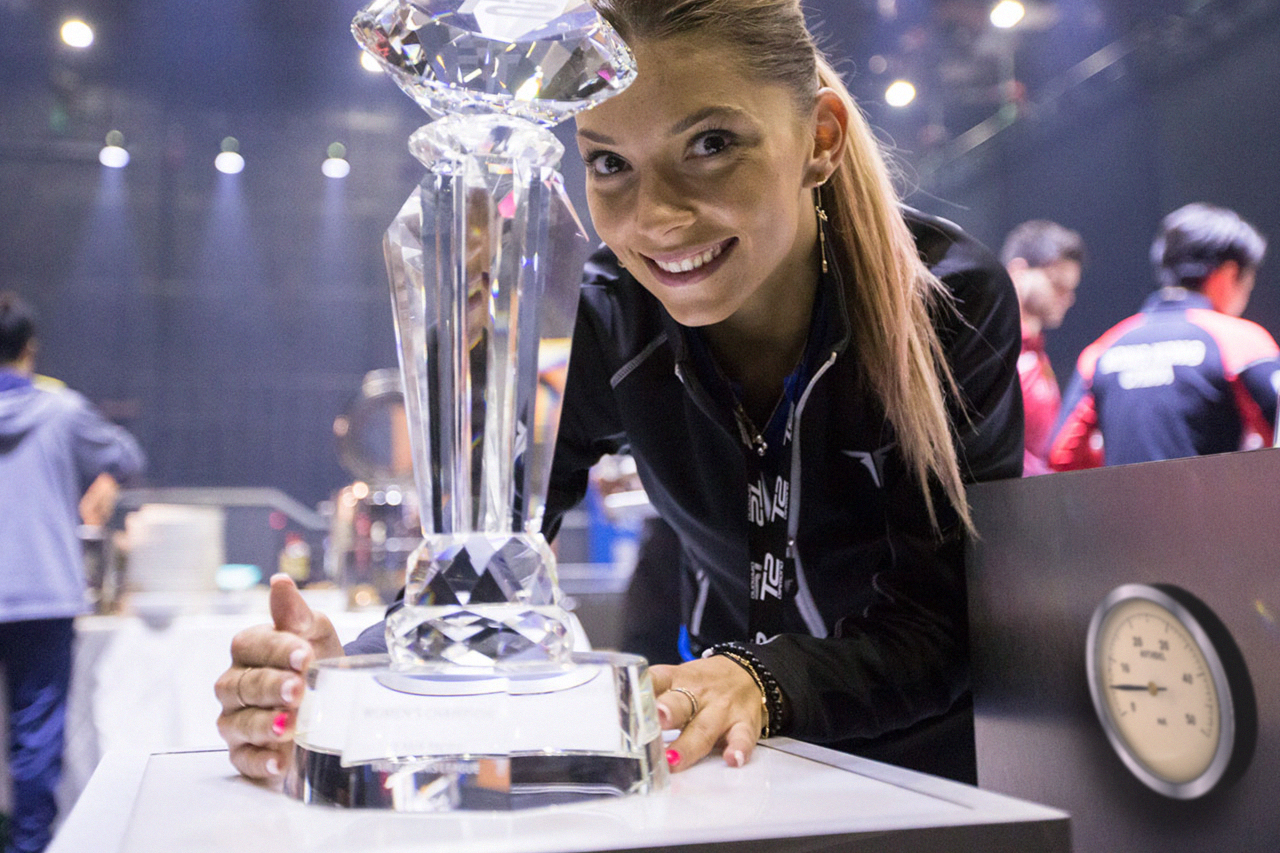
**5** mA
